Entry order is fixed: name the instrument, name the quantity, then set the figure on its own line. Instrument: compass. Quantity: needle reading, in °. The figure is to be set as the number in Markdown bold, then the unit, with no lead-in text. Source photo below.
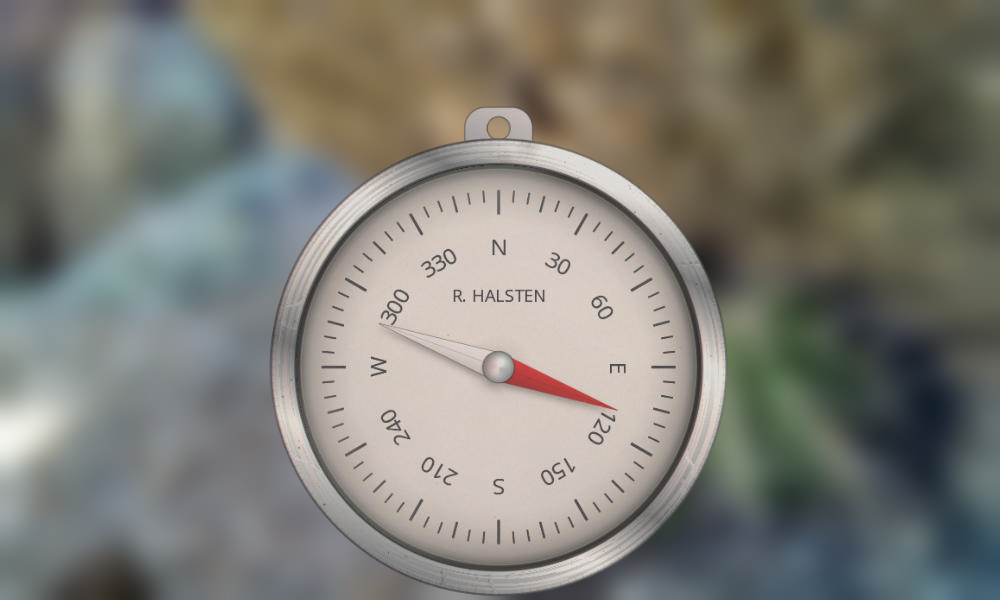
**110** °
